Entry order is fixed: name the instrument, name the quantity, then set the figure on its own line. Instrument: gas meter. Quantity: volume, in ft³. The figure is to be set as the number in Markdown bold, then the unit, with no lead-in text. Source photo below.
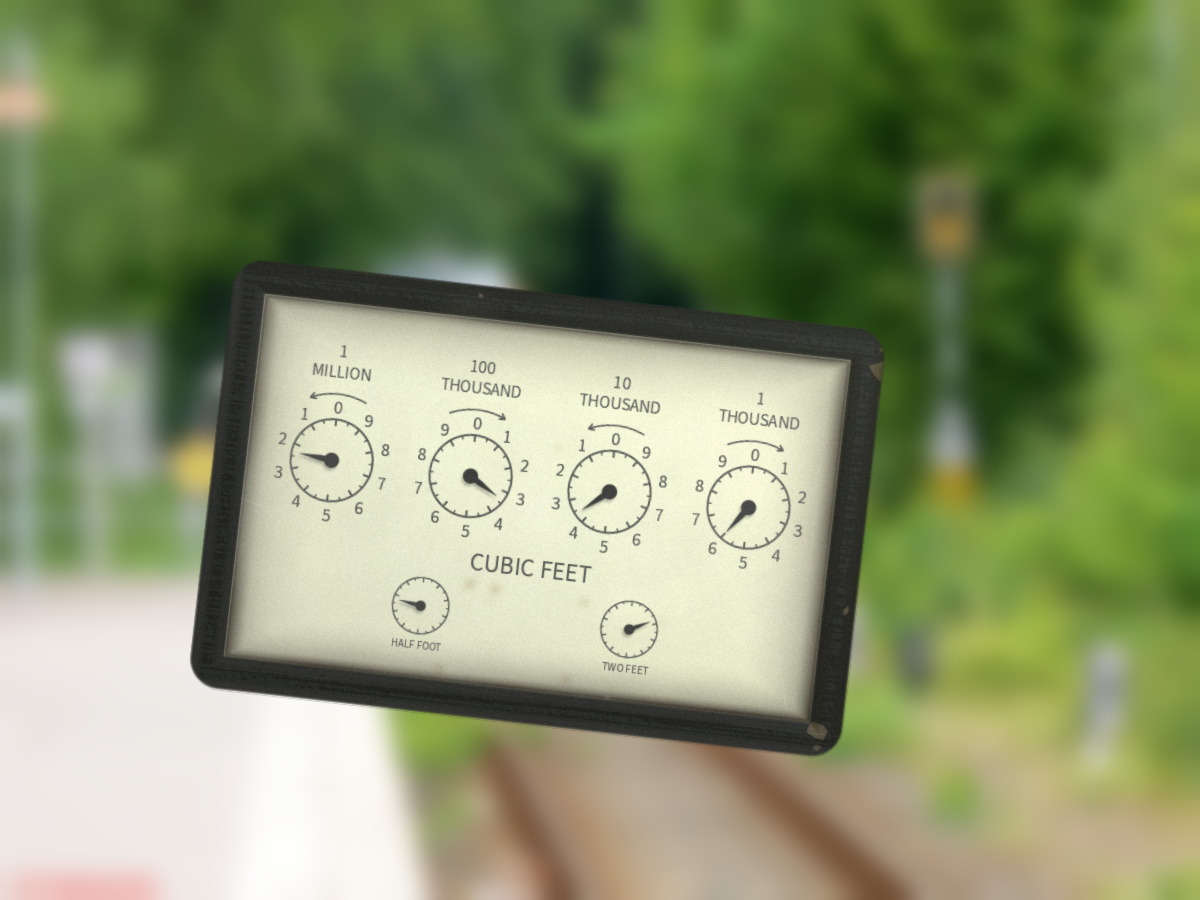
**233600** ft³
